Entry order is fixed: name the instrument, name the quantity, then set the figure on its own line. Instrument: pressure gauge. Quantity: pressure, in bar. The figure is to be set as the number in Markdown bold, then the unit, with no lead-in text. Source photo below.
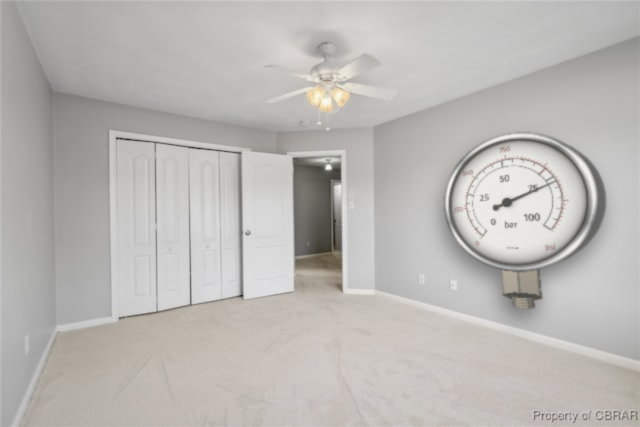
**77.5** bar
